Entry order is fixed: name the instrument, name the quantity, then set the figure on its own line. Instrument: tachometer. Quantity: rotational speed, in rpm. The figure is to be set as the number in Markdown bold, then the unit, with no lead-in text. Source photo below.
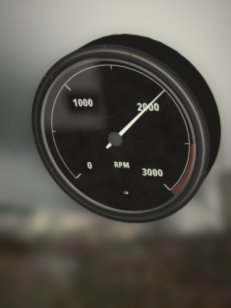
**2000** rpm
